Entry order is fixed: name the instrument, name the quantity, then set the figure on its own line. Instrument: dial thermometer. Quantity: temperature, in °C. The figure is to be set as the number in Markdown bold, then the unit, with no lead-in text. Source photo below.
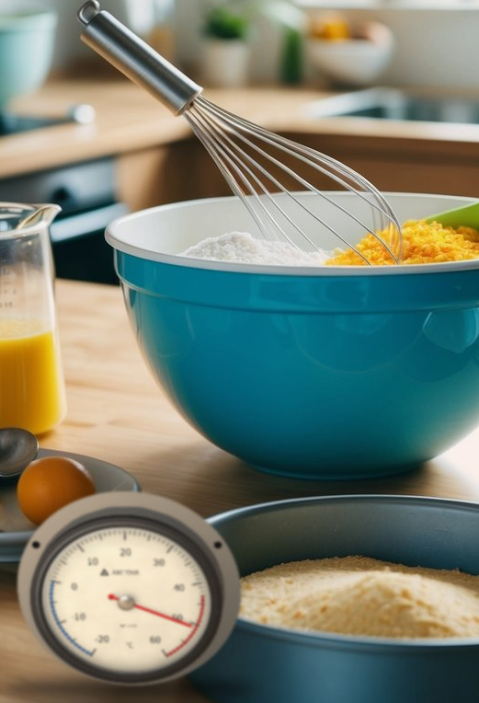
**50** °C
